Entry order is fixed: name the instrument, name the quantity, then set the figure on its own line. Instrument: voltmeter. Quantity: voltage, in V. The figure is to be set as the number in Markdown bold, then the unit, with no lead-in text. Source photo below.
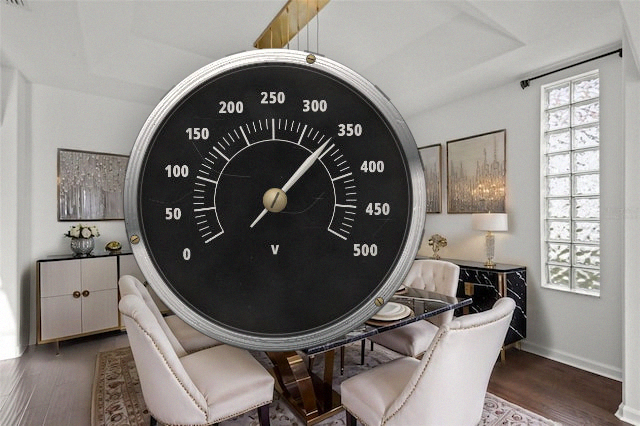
**340** V
